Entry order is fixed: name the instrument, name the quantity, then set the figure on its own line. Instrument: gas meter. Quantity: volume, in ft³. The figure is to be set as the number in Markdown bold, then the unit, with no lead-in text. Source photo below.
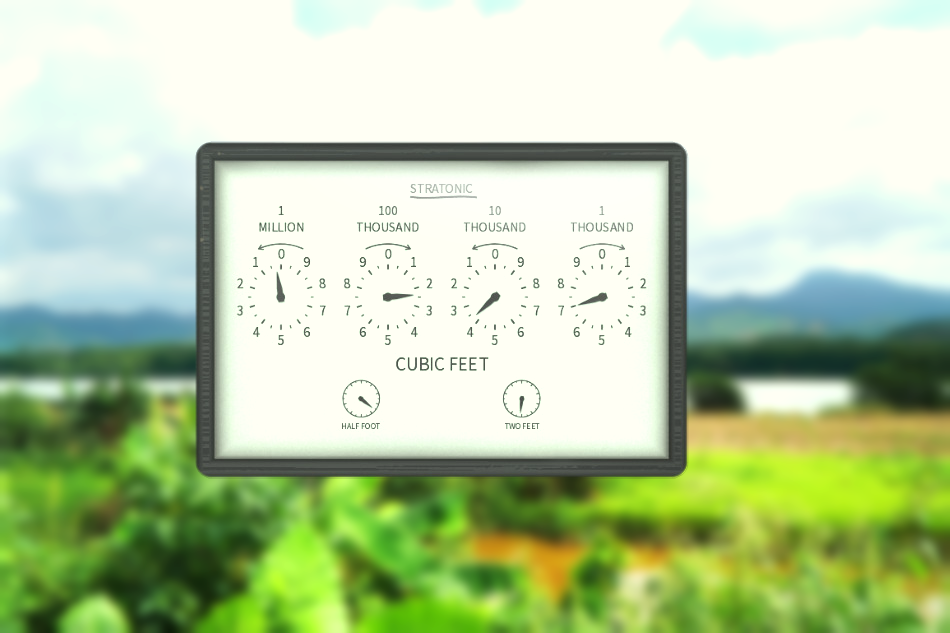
**23700** ft³
